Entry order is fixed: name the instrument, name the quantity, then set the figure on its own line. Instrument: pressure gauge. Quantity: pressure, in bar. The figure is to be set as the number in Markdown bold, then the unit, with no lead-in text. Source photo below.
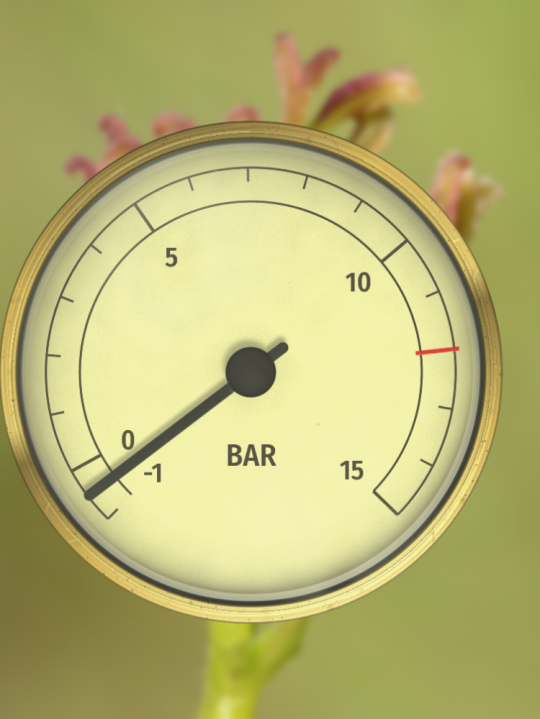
**-0.5** bar
